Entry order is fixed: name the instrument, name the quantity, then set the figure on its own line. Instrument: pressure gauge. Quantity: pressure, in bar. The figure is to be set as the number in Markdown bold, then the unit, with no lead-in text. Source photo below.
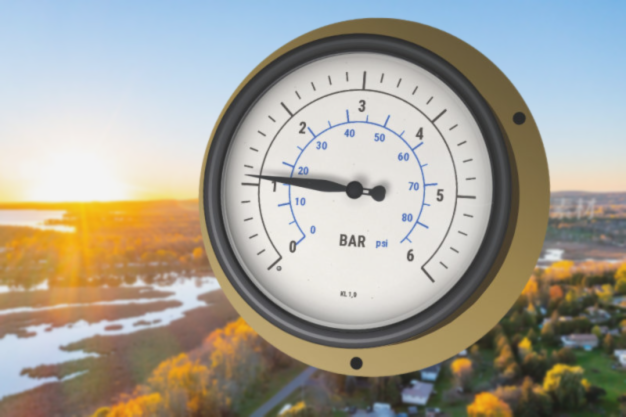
**1.1** bar
